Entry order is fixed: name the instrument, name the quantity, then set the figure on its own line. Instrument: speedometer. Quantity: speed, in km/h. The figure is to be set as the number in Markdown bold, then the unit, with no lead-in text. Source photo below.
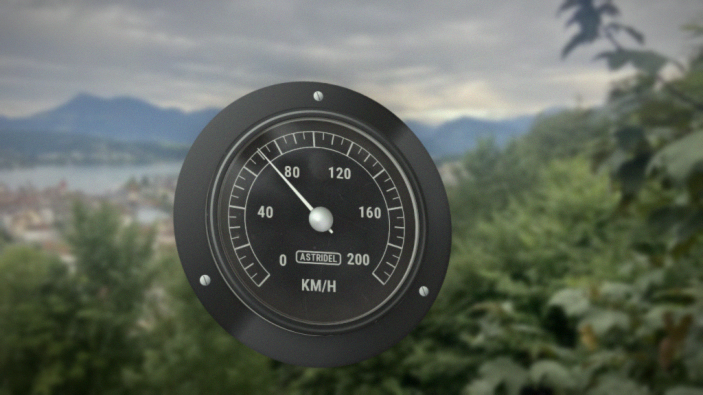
**70** km/h
